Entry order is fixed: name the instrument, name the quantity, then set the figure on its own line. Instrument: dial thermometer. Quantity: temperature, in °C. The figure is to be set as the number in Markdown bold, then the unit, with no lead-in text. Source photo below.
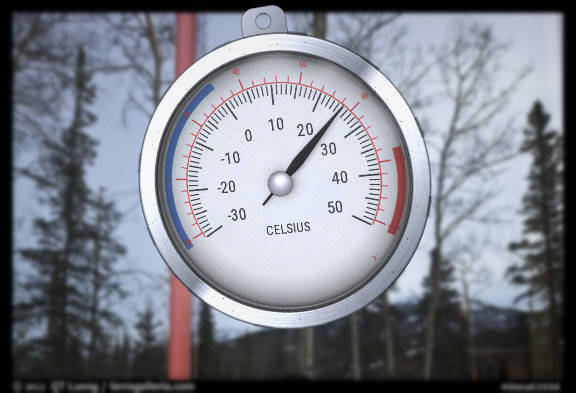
**25** °C
